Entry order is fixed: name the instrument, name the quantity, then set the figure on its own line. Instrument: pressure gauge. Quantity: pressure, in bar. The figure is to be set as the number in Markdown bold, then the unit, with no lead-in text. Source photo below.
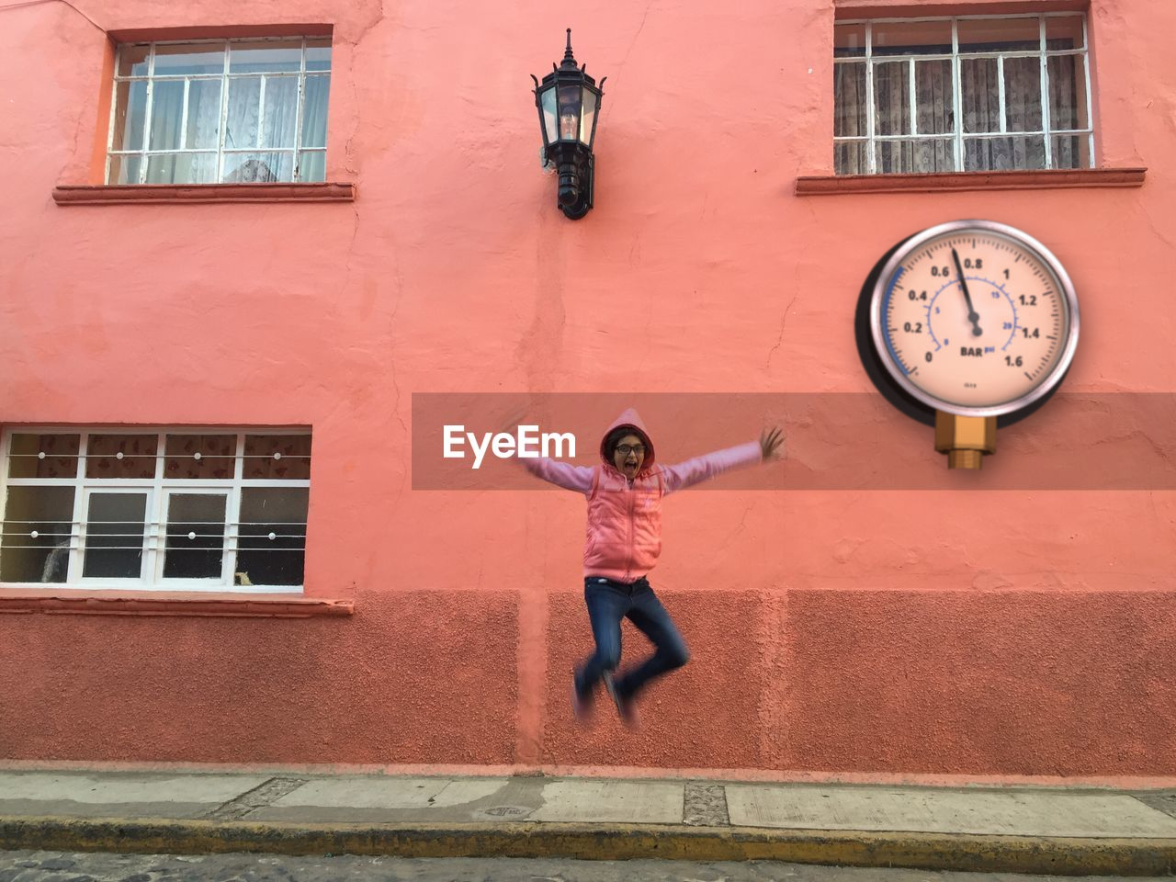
**0.7** bar
